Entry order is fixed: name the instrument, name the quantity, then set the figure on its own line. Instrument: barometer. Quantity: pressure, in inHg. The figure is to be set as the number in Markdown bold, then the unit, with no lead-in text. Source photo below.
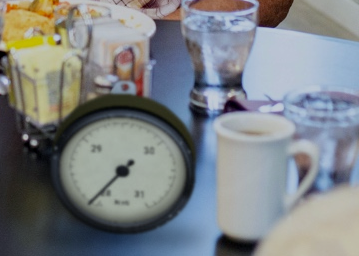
**28.1** inHg
